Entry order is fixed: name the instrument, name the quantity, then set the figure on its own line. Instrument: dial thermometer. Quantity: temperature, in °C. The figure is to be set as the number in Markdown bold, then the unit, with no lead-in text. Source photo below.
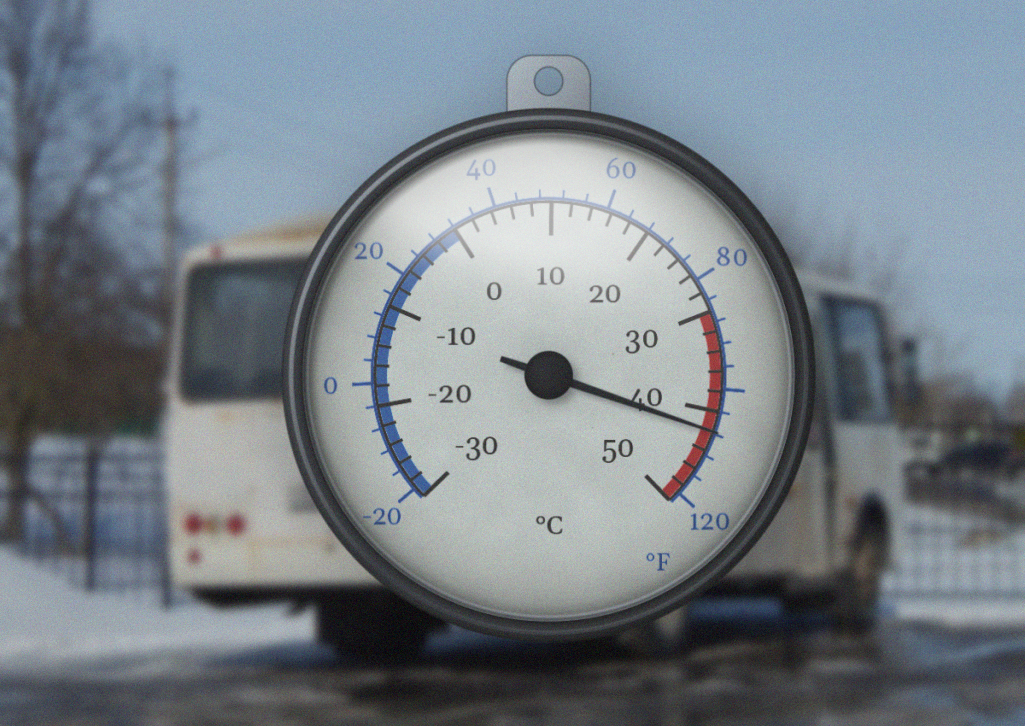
**42** °C
